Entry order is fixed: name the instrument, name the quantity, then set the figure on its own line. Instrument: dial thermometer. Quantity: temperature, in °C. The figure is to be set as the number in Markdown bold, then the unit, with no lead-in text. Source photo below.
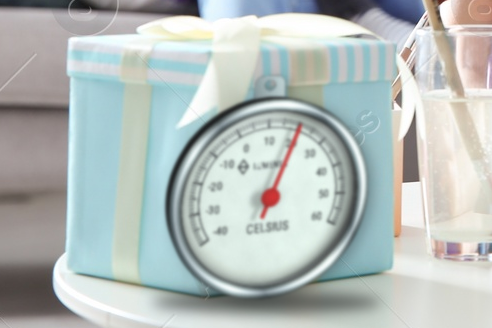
**20** °C
